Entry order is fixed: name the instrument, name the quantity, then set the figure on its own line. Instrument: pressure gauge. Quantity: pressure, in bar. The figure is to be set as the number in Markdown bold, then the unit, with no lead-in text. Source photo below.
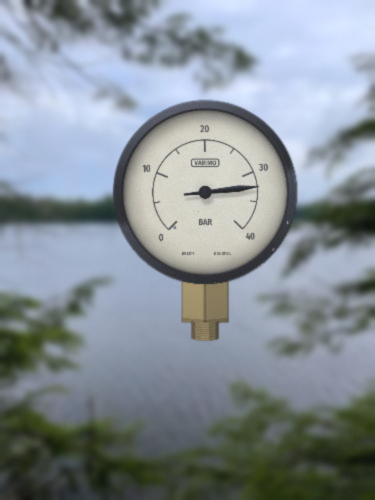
**32.5** bar
